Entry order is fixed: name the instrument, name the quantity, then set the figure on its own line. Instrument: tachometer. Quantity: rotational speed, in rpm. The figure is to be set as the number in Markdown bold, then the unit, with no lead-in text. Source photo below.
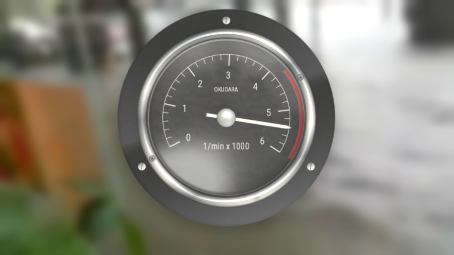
**5400** rpm
